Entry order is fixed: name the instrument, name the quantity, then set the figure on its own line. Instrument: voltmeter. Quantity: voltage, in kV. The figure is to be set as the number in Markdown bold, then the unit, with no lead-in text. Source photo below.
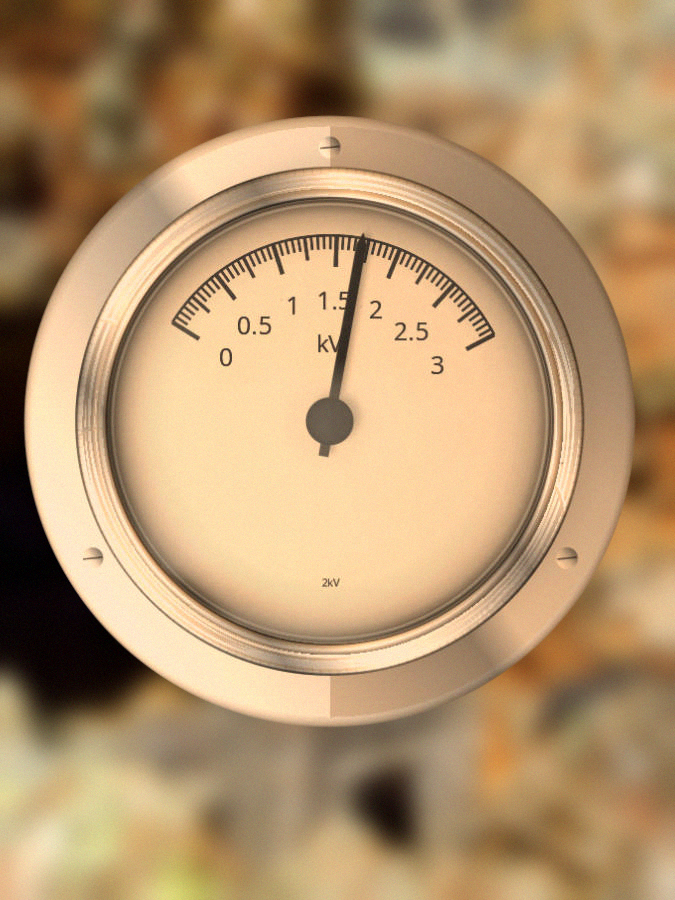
**1.7** kV
